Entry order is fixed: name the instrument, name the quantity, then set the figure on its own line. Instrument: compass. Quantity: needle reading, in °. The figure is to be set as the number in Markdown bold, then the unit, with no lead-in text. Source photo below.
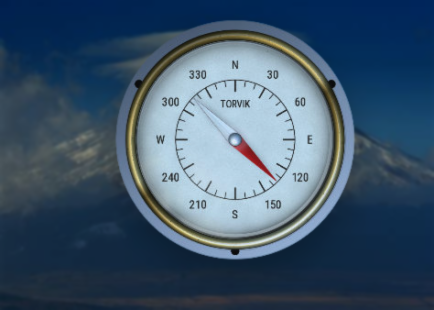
**135** °
